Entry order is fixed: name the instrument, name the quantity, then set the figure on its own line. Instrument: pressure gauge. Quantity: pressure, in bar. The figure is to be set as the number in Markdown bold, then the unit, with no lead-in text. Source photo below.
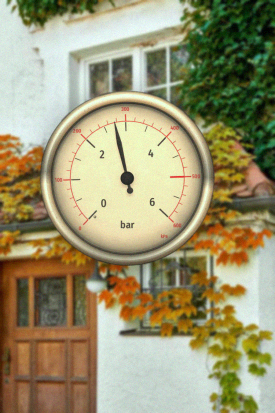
**2.75** bar
